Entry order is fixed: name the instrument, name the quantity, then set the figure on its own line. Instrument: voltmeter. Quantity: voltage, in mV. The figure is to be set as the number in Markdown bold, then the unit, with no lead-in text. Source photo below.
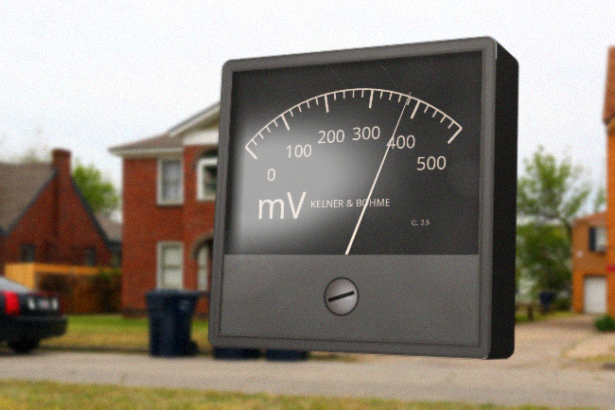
**380** mV
